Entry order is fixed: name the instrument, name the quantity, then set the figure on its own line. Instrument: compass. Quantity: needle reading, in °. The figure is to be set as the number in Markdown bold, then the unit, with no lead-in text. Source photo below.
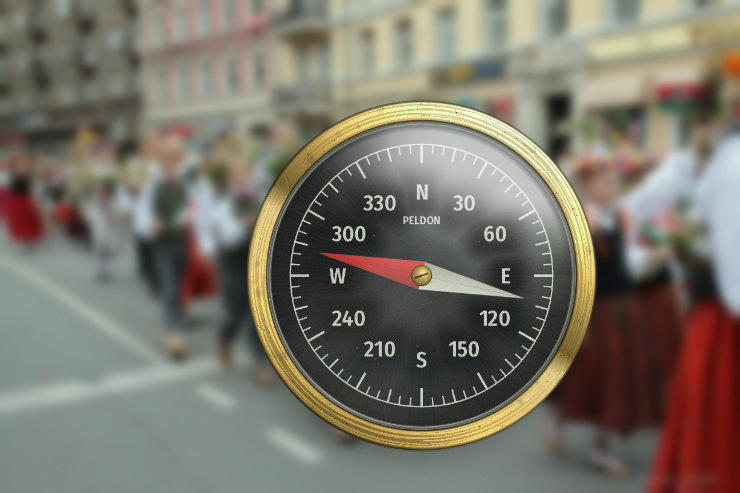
**282.5** °
